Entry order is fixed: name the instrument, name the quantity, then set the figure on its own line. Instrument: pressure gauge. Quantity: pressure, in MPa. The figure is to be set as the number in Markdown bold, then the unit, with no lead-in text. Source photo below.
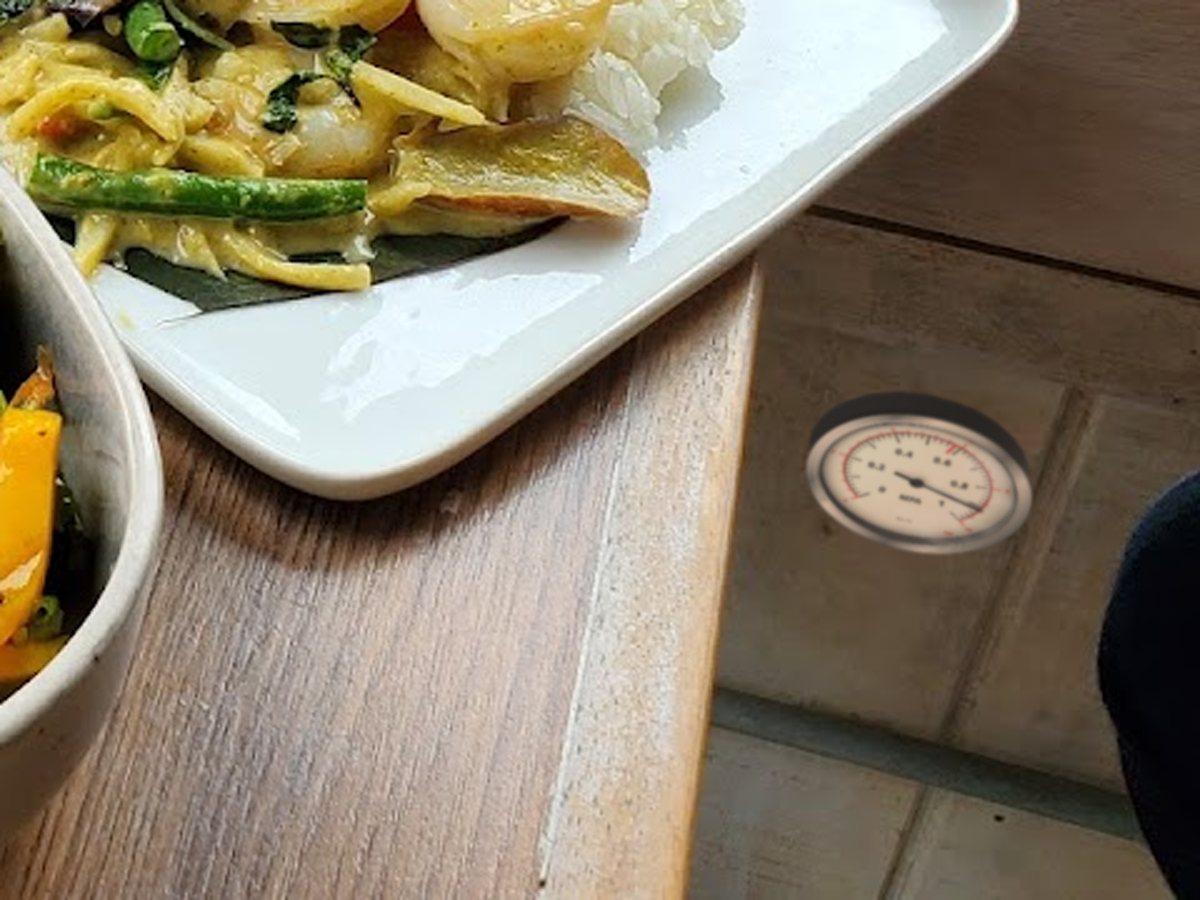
**0.9** MPa
